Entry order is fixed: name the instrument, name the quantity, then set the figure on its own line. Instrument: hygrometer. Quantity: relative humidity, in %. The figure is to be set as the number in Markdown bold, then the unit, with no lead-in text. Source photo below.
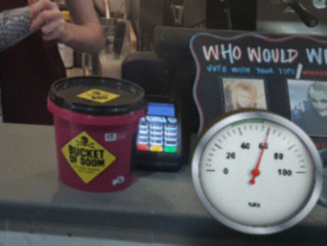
**60** %
